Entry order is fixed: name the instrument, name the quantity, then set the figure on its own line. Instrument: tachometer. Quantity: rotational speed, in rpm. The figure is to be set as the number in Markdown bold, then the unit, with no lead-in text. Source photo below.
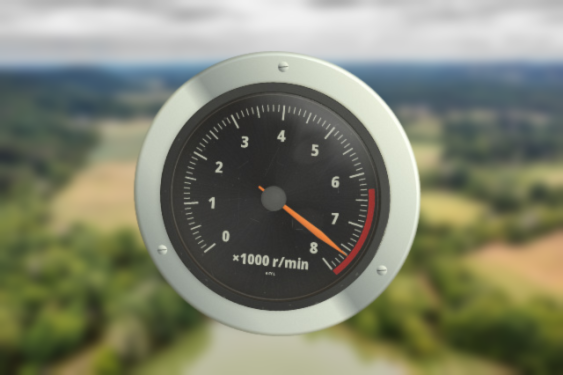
**7600** rpm
